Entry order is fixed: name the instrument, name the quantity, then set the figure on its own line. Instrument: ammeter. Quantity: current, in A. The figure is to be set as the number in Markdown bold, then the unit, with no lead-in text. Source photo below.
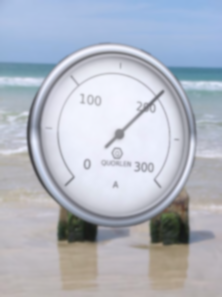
**200** A
